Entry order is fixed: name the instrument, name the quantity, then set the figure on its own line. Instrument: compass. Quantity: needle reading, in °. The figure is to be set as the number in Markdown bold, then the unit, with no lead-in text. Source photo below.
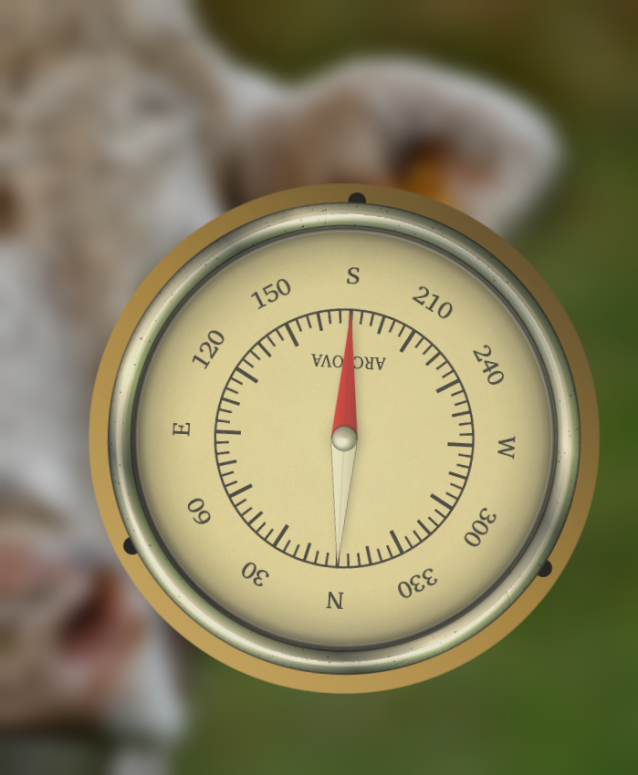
**180** °
